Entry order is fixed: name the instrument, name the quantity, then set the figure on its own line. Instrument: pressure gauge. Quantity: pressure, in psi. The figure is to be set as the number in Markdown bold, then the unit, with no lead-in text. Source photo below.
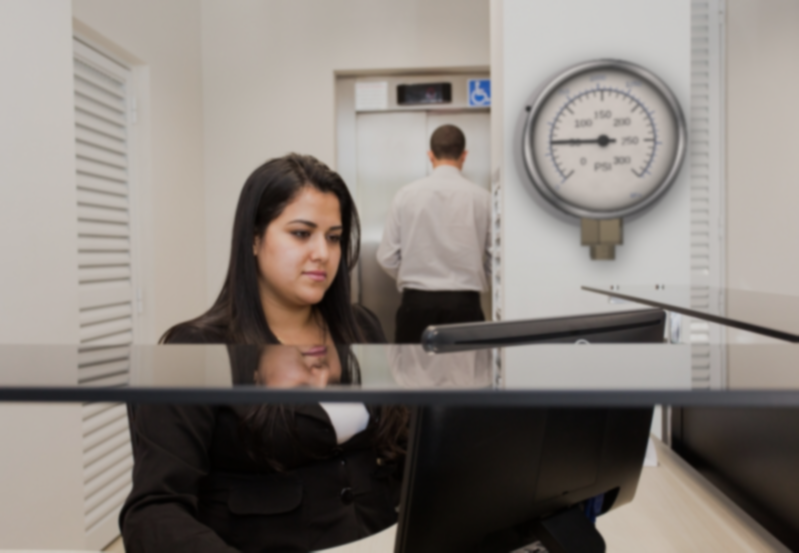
**50** psi
